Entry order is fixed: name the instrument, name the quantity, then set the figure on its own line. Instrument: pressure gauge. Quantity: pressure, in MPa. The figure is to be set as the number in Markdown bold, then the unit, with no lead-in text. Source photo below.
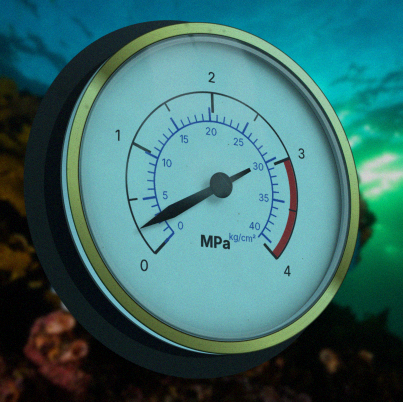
**0.25** MPa
